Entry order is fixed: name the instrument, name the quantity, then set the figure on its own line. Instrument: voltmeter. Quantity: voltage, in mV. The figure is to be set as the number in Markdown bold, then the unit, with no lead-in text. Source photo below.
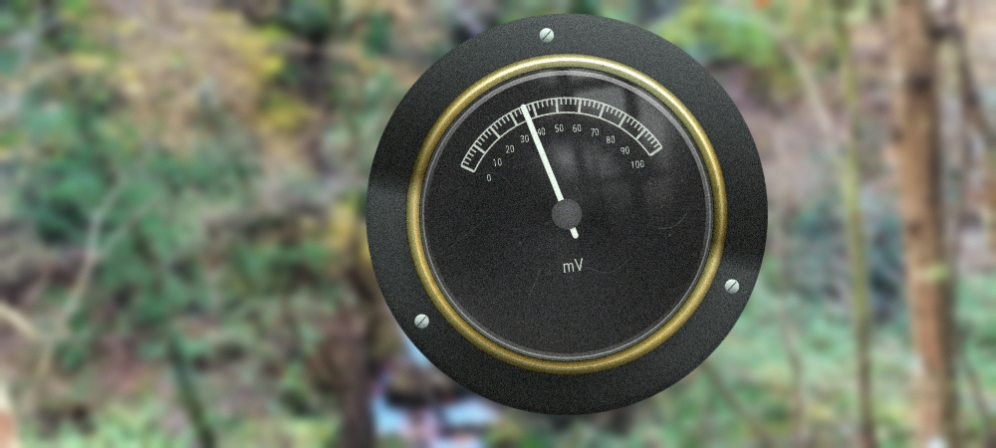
**36** mV
